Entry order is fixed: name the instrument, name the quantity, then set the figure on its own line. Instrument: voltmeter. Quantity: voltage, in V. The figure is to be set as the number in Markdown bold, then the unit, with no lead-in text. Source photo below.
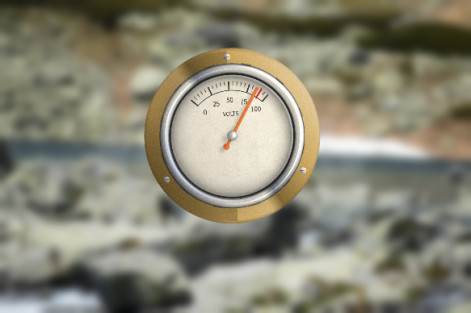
**85** V
